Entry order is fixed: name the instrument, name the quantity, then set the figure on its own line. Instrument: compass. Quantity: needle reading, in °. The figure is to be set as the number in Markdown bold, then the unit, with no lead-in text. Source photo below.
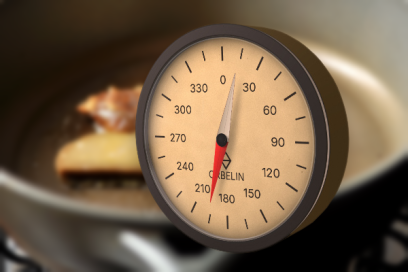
**195** °
